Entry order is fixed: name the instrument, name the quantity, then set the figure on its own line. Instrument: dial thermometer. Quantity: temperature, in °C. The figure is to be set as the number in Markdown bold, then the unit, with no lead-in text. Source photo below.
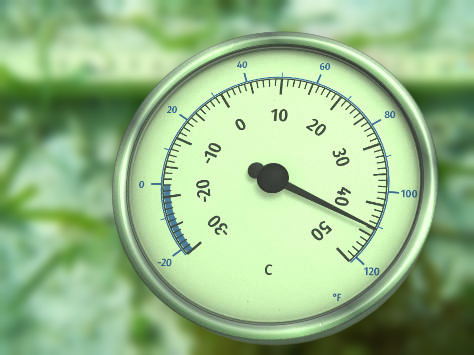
**44** °C
